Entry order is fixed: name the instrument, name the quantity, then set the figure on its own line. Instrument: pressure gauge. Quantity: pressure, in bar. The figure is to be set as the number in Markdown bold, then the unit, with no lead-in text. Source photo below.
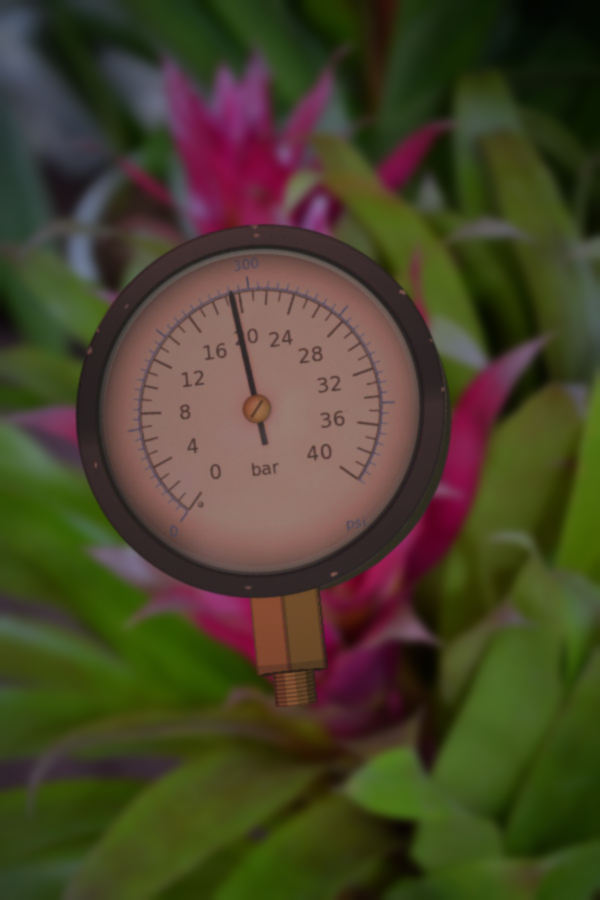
**19.5** bar
